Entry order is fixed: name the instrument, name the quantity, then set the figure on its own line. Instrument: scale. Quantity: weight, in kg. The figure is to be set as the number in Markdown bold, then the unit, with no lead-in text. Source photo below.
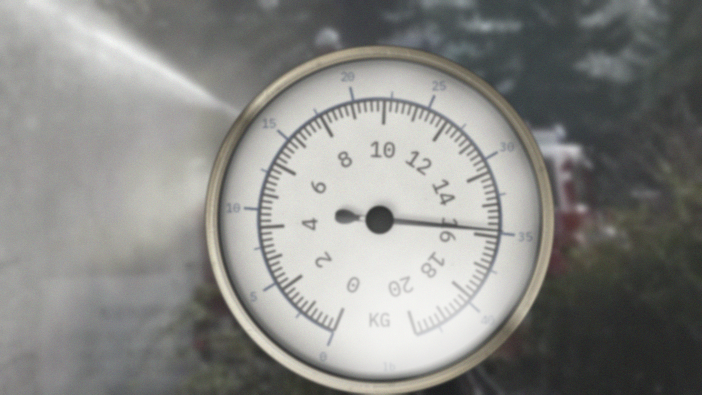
**15.8** kg
